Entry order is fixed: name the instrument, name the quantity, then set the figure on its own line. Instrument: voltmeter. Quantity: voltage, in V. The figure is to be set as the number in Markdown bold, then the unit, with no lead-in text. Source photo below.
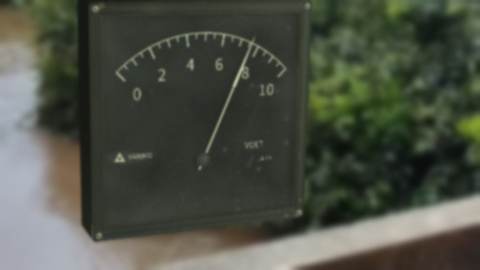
**7.5** V
